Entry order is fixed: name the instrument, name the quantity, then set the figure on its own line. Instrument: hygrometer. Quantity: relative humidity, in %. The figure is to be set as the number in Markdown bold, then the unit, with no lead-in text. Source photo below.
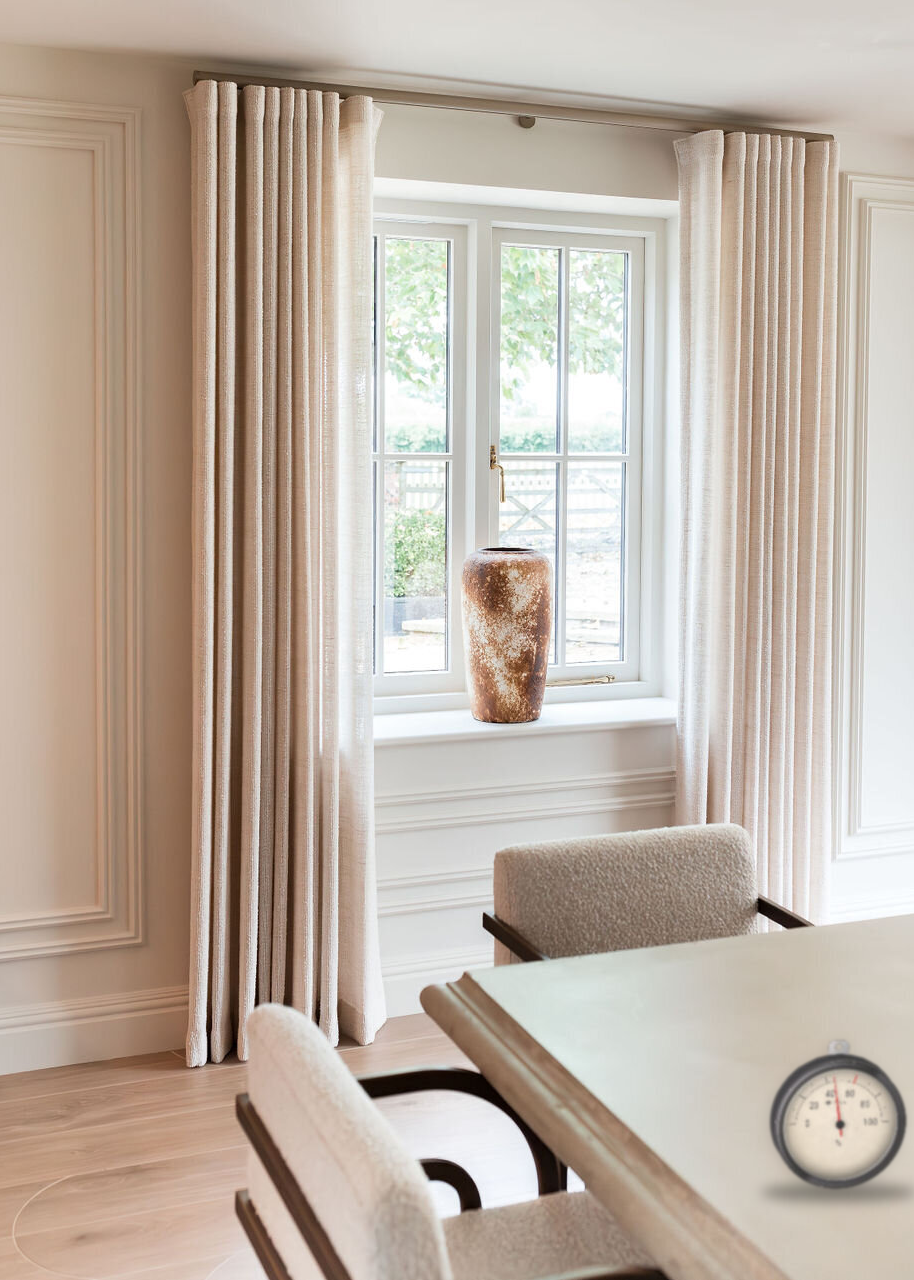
**45** %
